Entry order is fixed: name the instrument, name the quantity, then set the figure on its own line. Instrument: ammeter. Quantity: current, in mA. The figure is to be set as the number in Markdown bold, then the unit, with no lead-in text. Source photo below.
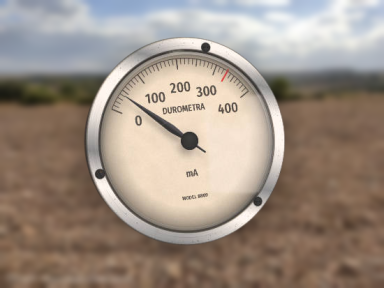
**40** mA
